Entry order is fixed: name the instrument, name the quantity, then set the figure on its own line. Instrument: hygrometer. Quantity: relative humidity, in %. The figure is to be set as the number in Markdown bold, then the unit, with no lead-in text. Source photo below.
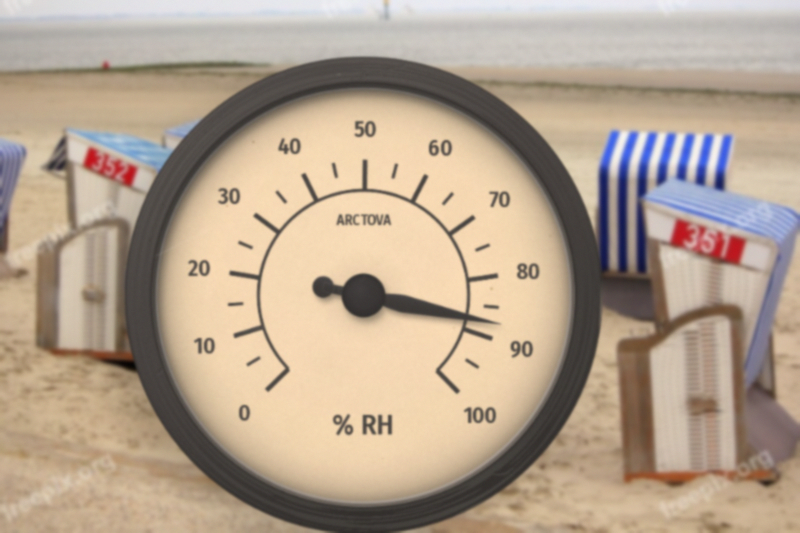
**87.5** %
